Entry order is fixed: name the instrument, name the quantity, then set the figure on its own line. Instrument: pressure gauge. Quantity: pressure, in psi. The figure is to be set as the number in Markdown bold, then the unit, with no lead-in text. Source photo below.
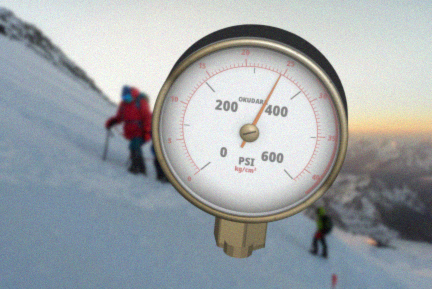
**350** psi
